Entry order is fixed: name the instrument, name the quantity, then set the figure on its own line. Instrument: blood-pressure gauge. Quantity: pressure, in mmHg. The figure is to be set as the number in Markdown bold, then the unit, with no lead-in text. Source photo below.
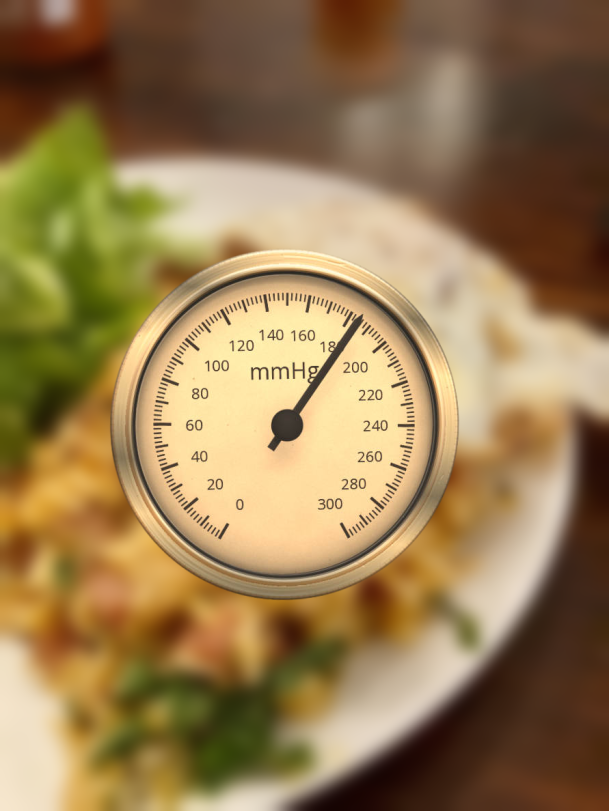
**184** mmHg
